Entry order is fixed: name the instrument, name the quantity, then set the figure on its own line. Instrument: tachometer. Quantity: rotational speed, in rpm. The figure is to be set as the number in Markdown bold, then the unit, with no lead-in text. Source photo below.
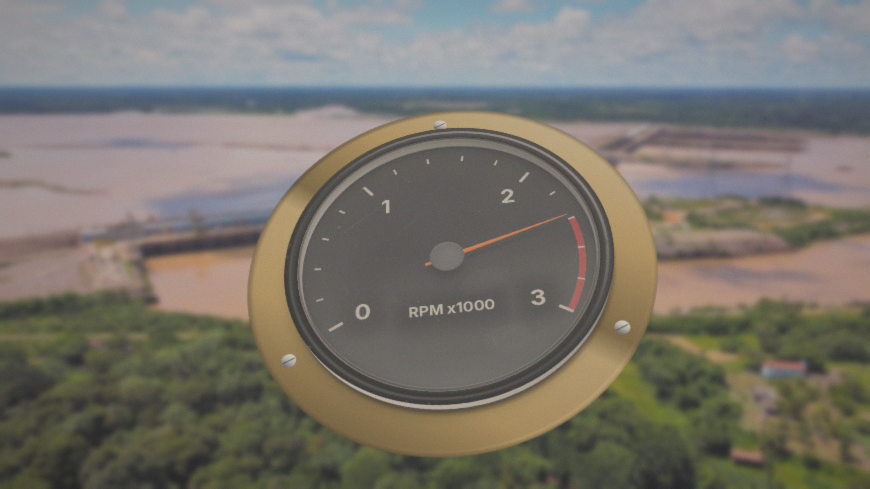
**2400** rpm
